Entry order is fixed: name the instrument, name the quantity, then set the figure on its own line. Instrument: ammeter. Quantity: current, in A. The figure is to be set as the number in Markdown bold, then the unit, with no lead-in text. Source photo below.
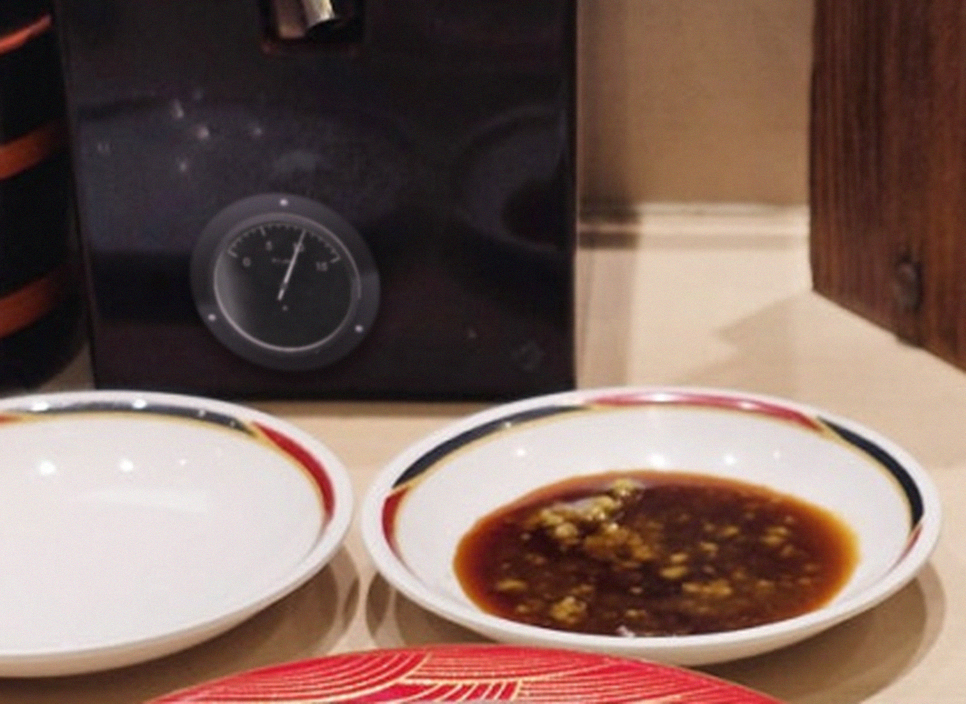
**10** A
